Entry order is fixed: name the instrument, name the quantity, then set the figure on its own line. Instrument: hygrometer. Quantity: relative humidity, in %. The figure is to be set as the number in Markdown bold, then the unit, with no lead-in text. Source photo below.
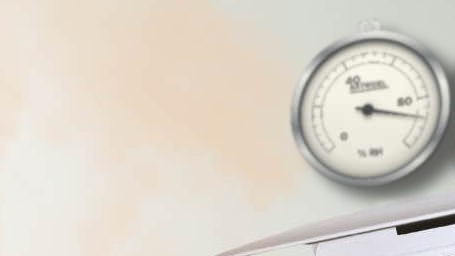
**88** %
